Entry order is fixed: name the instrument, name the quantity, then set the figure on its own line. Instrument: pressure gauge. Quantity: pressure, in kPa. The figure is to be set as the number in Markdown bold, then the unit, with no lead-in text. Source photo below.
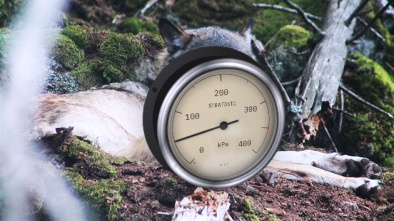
**50** kPa
